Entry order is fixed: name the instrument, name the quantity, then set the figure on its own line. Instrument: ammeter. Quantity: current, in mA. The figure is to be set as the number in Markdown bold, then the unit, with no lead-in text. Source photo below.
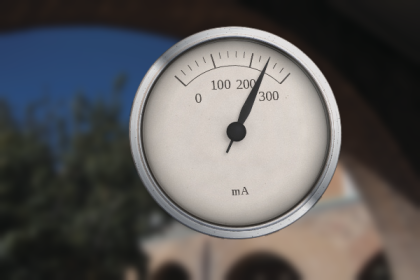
**240** mA
